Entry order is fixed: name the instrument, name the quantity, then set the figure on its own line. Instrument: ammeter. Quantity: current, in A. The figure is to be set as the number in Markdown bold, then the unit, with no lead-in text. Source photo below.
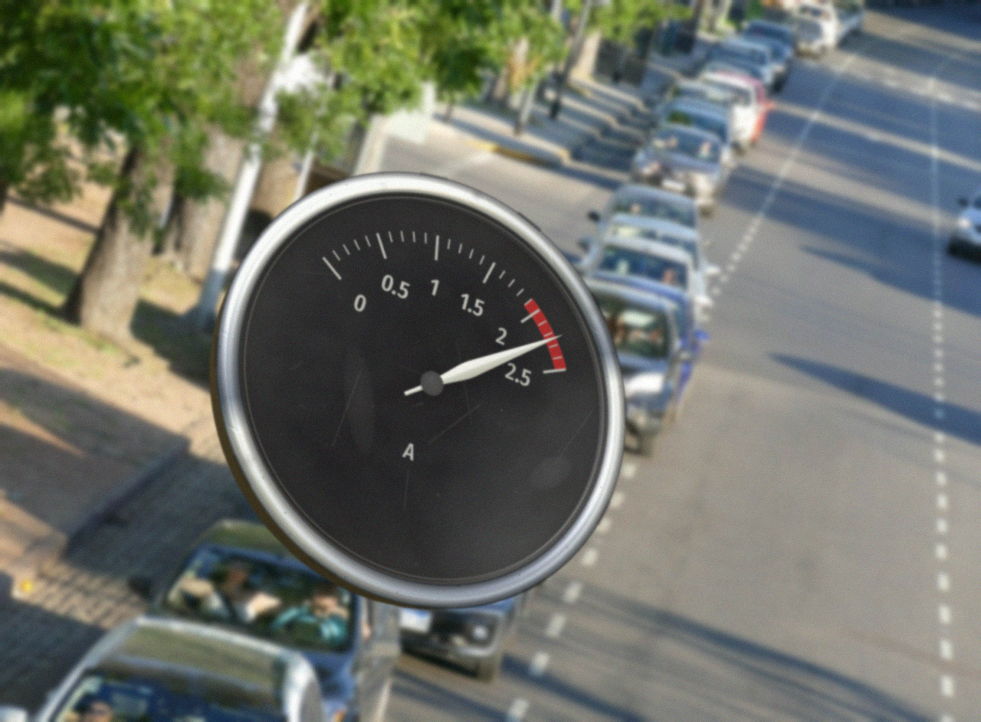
**2.25** A
